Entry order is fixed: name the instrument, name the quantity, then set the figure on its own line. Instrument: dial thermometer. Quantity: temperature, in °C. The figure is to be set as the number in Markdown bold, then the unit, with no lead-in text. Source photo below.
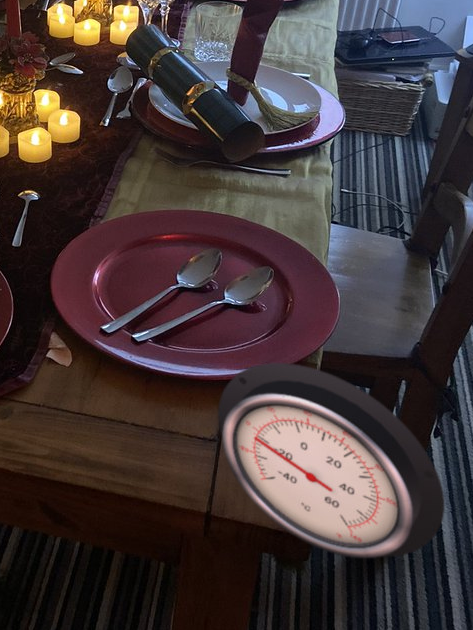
**-20** °C
